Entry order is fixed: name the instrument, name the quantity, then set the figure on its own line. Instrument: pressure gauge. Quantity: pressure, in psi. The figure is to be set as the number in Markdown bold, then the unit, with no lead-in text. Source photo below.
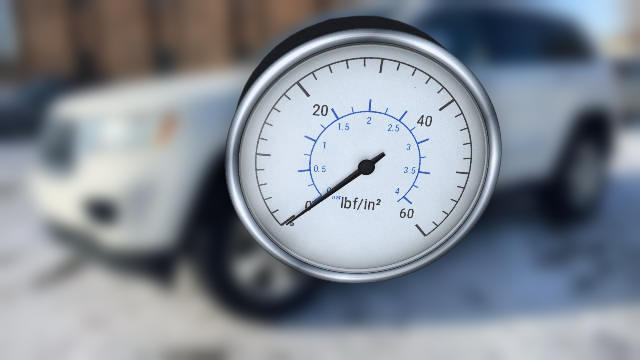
**0** psi
